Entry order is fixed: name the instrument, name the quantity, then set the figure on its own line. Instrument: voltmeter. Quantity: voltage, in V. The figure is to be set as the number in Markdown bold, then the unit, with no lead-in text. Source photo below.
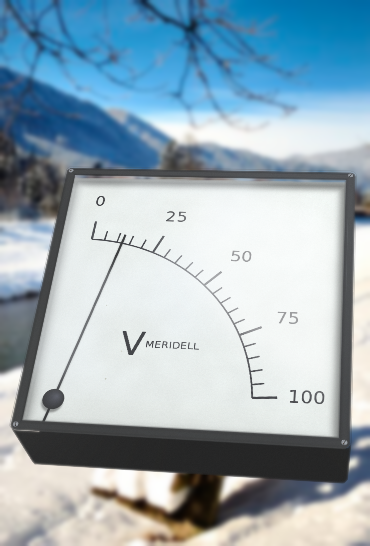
**12.5** V
